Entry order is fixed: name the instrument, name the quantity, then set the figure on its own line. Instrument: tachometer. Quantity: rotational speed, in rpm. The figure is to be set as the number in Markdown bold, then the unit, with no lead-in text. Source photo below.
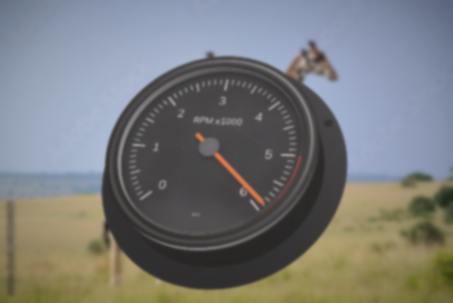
**5900** rpm
